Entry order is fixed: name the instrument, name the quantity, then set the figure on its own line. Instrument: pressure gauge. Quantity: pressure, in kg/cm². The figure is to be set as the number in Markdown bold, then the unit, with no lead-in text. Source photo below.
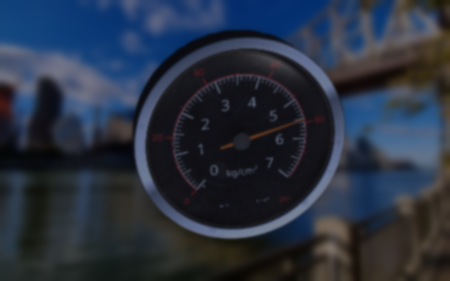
**5.5** kg/cm²
